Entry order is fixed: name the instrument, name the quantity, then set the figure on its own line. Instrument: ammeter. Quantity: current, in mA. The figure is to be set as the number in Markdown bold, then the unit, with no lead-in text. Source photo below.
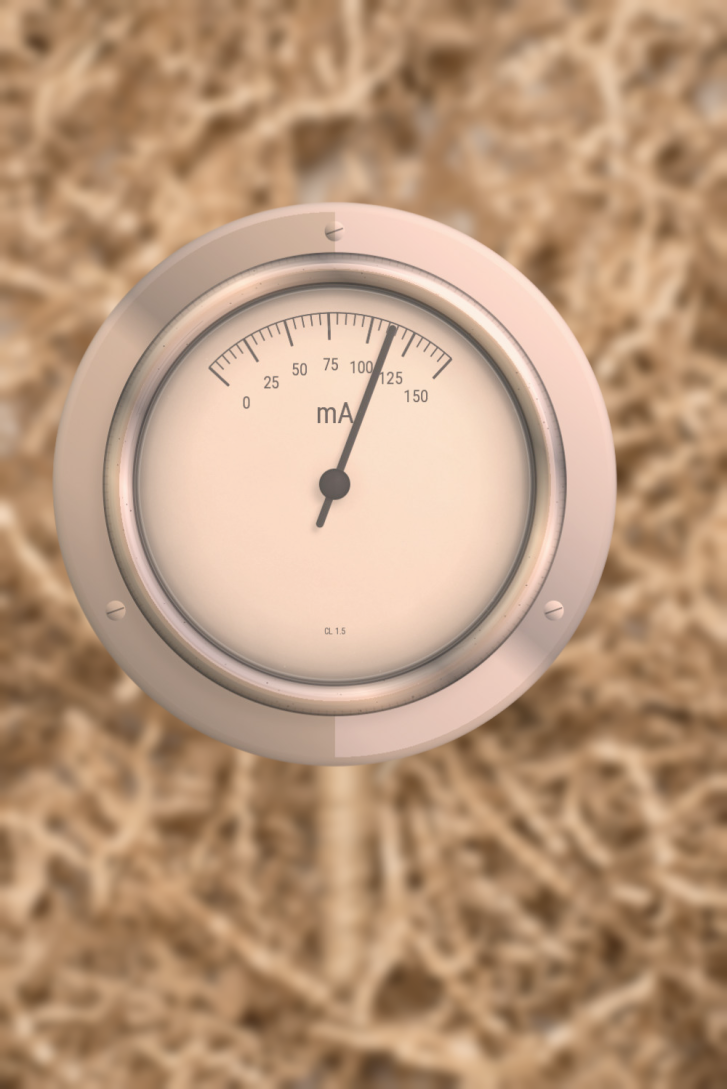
**112.5** mA
